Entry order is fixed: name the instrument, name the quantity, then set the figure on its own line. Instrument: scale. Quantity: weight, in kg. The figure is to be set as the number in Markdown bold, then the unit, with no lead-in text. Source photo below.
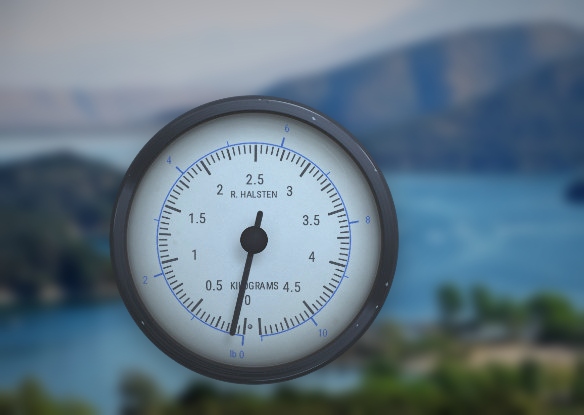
**0.1** kg
